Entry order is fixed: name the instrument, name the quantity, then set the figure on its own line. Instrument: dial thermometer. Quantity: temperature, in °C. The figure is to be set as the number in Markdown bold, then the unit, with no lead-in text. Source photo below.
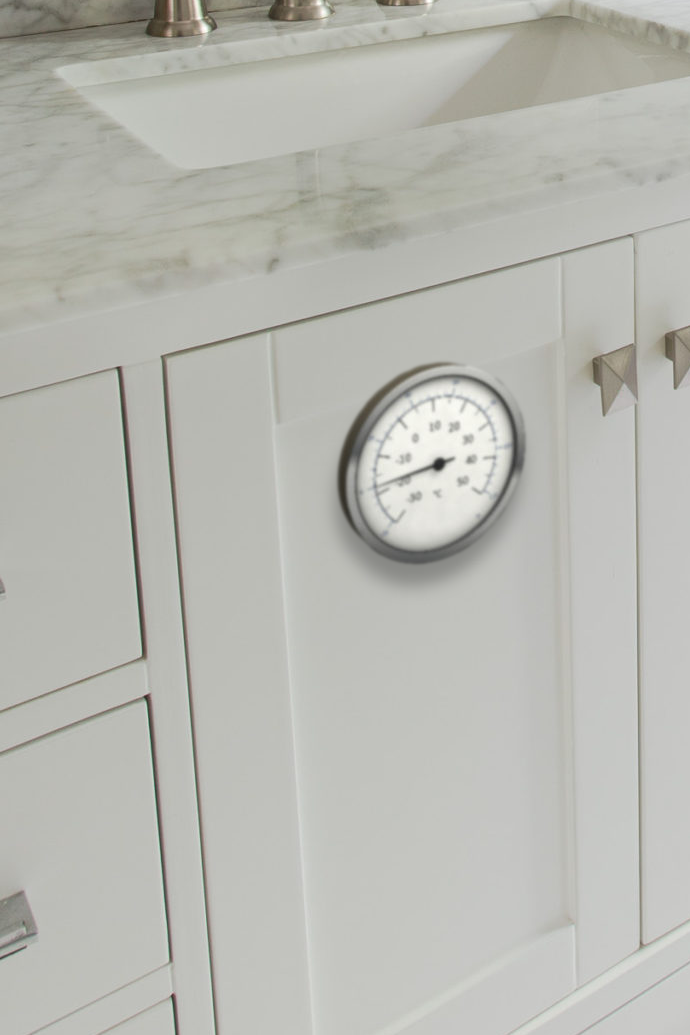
**-17.5** °C
